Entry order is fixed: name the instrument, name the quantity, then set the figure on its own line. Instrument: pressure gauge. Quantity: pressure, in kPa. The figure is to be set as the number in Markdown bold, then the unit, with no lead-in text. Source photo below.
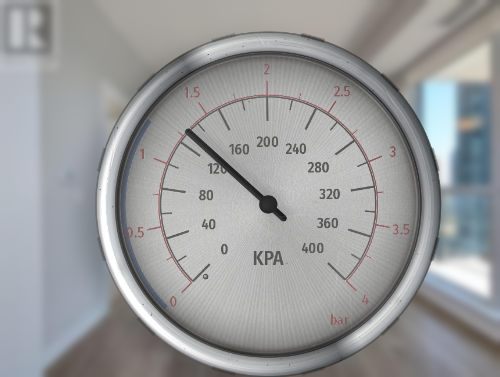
**130** kPa
